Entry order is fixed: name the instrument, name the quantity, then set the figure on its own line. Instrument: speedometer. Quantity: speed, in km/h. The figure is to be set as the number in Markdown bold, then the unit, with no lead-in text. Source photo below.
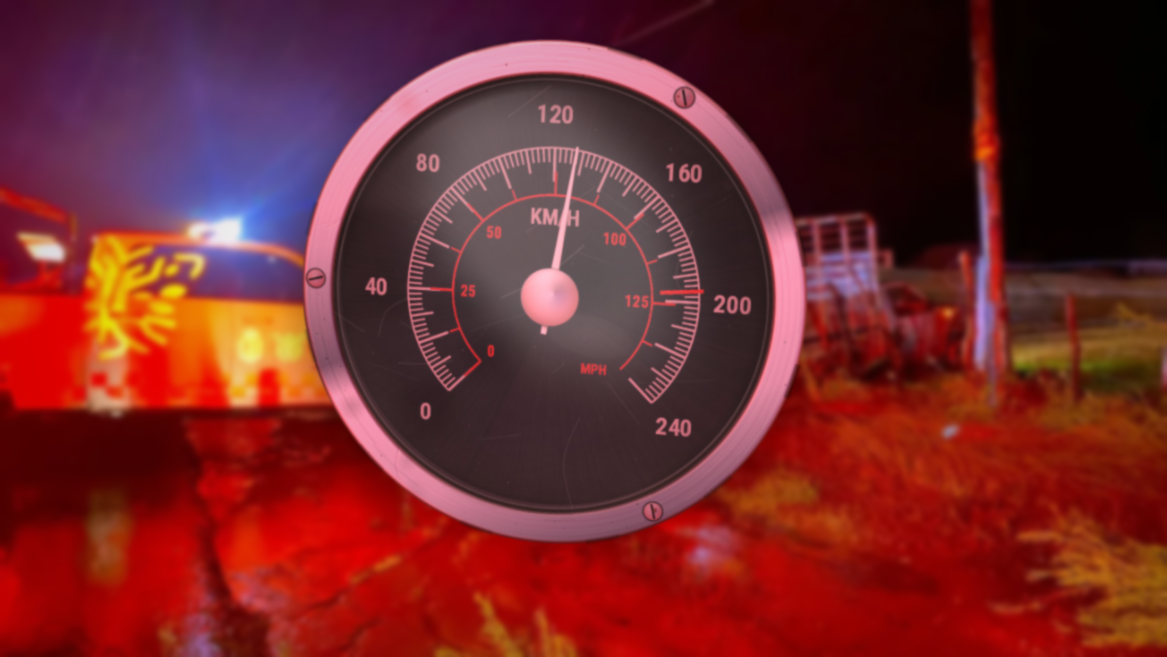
**128** km/h
